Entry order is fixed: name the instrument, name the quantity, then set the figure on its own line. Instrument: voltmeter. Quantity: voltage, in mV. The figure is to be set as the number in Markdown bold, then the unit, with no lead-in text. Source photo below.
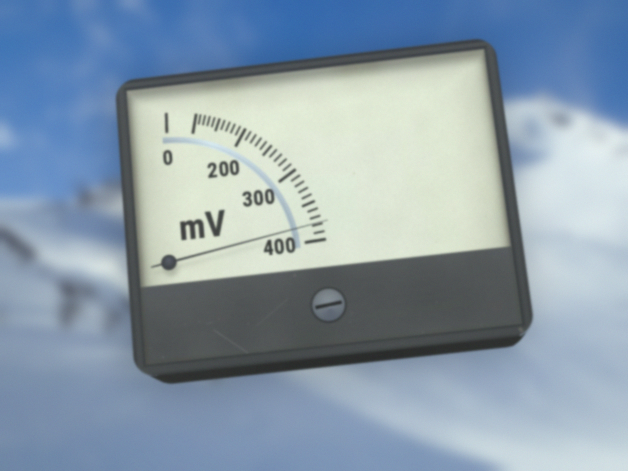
**380** mV
